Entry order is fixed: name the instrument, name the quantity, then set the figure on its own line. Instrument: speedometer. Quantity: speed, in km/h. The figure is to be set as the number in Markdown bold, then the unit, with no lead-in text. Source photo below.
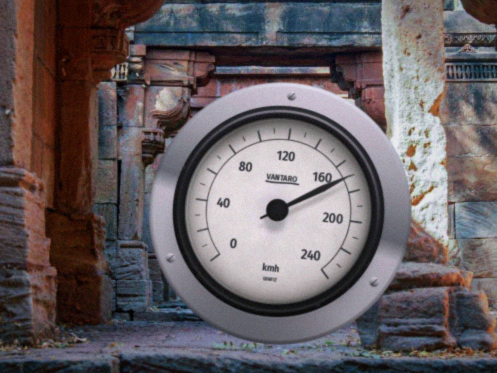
**170** km/h
